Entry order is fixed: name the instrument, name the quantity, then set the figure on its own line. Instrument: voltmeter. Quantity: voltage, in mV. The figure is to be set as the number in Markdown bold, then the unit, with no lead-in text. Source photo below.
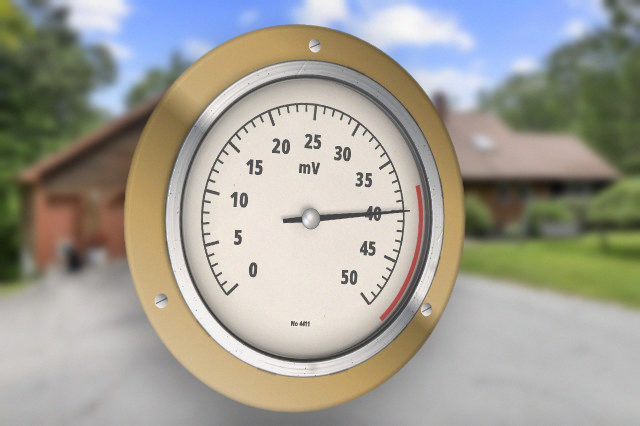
**40** mV
